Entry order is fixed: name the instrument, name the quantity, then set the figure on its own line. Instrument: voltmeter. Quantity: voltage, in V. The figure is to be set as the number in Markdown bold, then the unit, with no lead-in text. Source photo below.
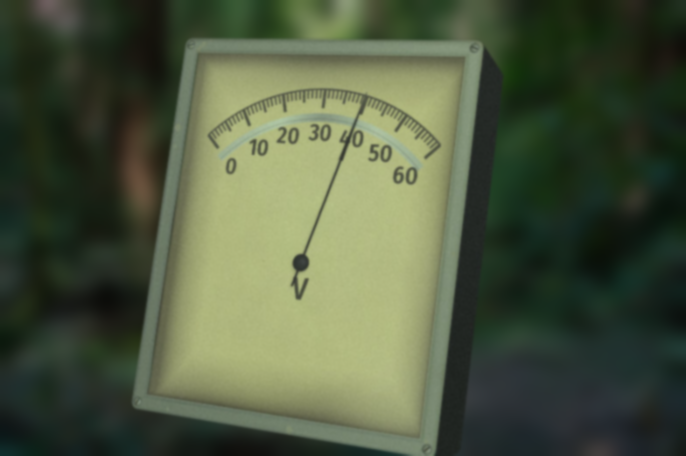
**40** V
